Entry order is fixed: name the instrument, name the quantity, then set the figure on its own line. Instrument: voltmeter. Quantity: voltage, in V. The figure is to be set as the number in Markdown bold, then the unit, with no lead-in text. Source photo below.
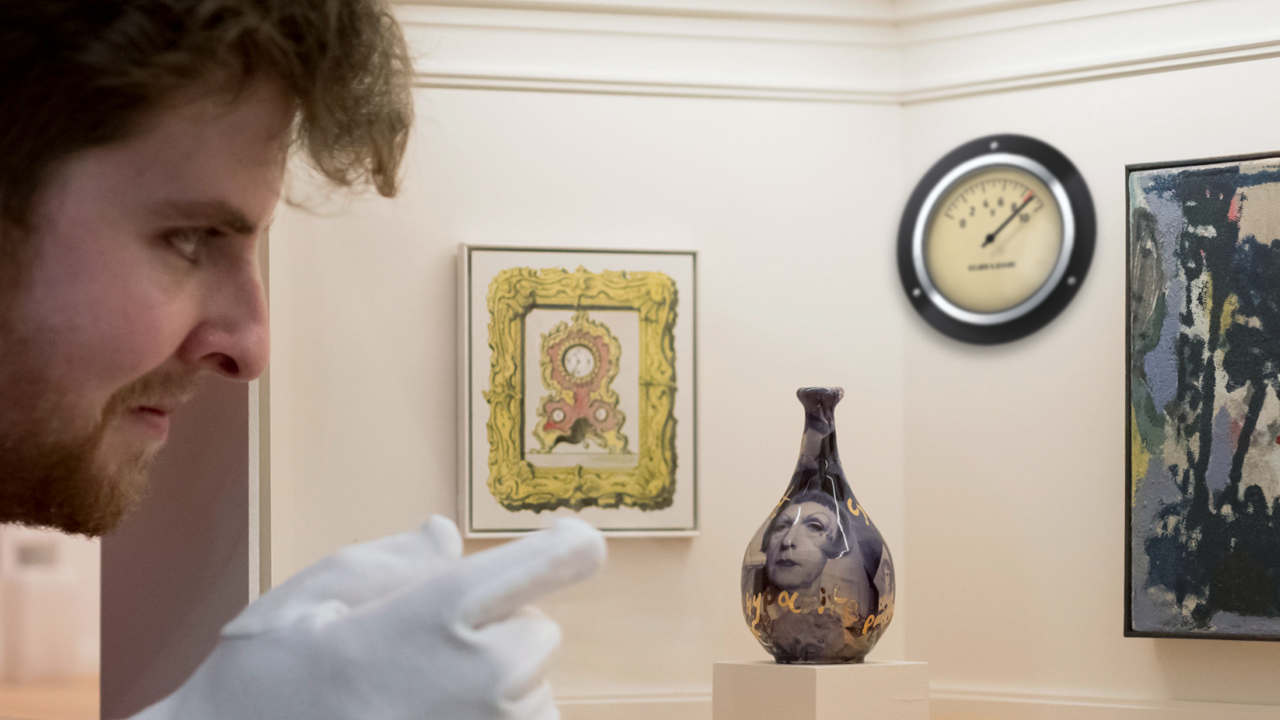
**9** V
